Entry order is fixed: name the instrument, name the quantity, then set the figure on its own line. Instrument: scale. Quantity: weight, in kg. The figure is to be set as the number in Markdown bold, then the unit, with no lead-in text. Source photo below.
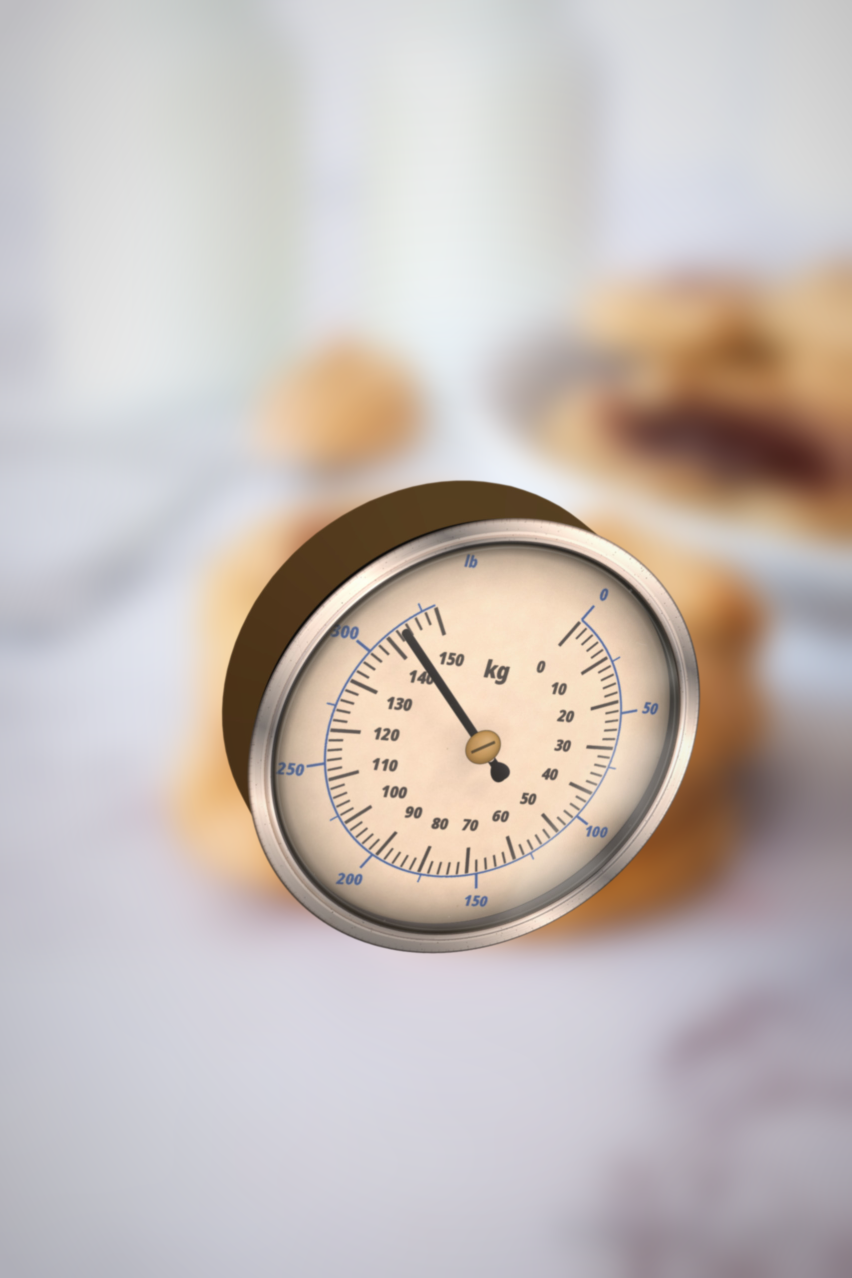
**143** kg
